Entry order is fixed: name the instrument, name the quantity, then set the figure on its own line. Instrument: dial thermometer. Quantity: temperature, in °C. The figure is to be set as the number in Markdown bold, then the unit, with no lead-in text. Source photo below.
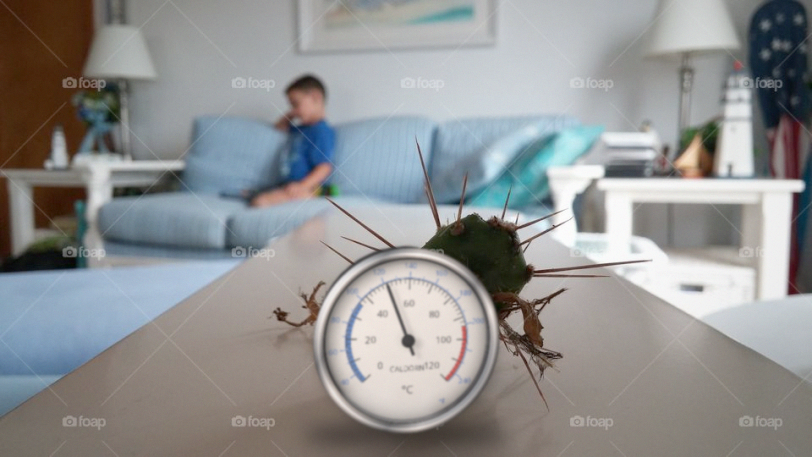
**50** °C
